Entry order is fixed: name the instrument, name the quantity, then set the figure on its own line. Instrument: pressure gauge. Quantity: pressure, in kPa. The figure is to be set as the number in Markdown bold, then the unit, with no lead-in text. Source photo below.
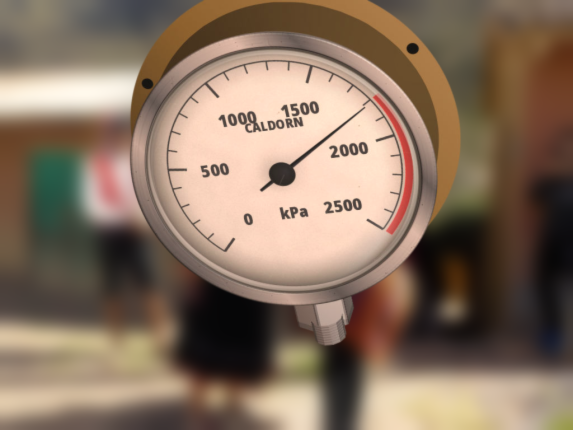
**1800** kPa
